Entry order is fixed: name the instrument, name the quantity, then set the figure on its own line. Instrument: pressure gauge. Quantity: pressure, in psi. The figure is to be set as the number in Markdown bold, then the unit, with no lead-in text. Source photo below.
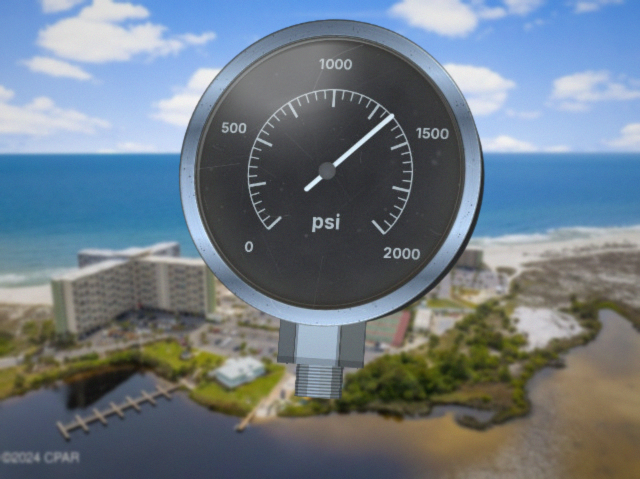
**1350** psi
